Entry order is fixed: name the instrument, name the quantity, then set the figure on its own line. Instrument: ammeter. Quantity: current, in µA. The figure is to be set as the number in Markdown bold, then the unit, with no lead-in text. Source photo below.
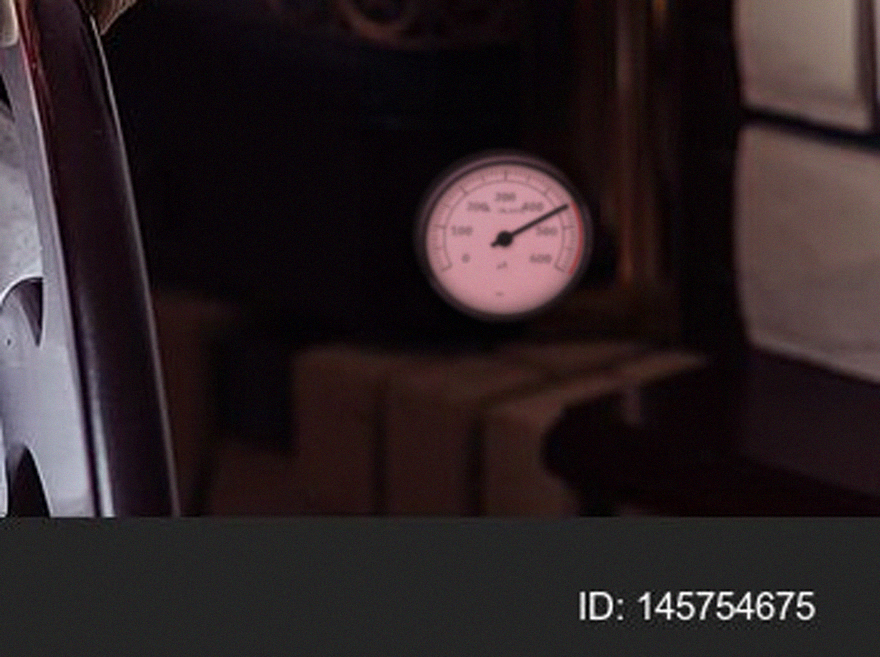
**450** µA
